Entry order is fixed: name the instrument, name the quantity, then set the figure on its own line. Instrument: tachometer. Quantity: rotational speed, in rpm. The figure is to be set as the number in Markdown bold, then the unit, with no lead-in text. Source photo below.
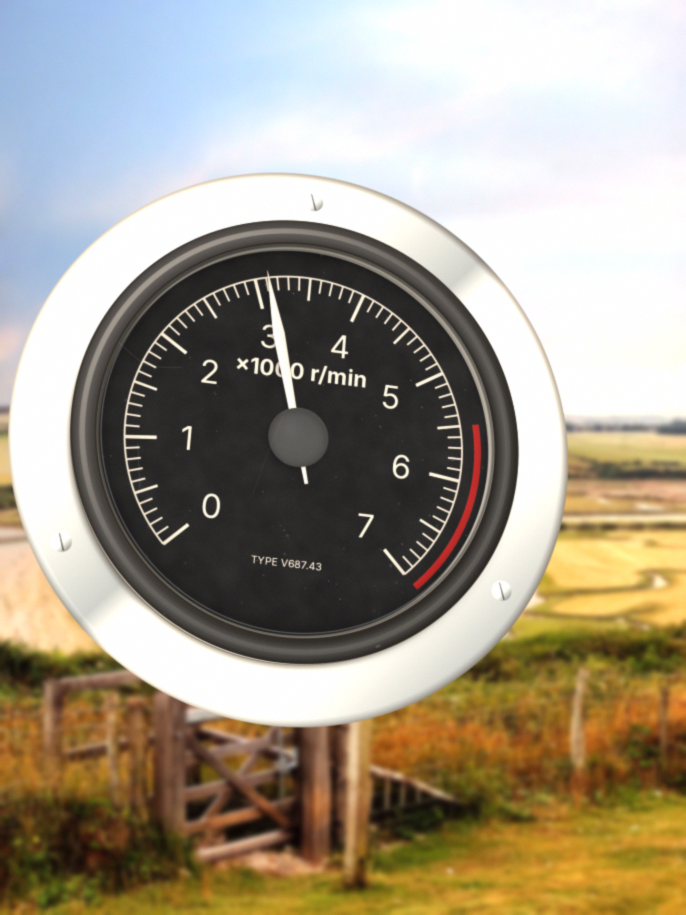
**3100** rpm
